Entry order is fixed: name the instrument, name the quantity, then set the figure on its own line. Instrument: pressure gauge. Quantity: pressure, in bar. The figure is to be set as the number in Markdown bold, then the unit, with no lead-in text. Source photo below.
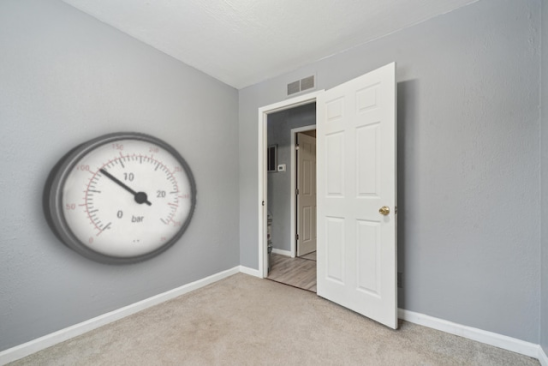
**7.5** bar
